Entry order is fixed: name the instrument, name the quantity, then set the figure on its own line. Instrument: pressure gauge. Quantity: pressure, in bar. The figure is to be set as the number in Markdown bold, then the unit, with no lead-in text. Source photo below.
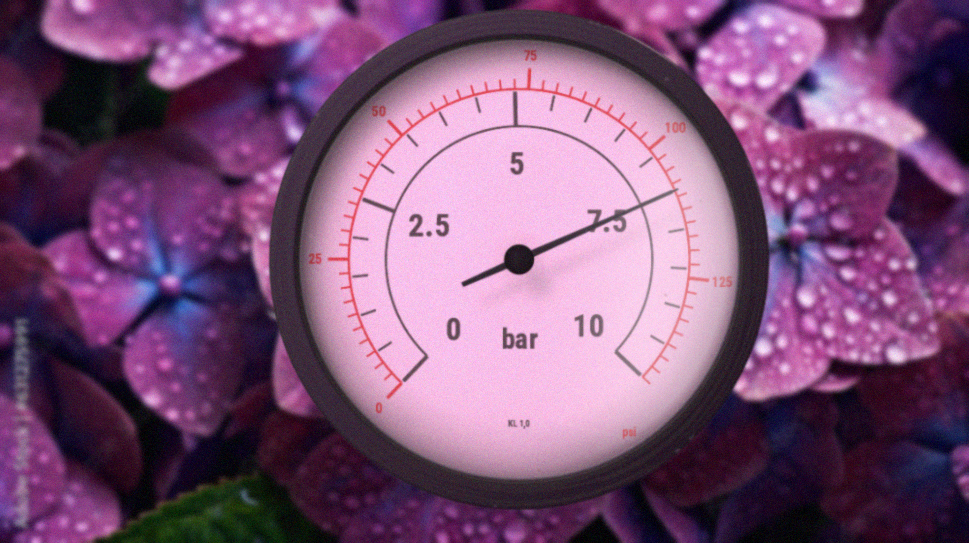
**7.5** bar
